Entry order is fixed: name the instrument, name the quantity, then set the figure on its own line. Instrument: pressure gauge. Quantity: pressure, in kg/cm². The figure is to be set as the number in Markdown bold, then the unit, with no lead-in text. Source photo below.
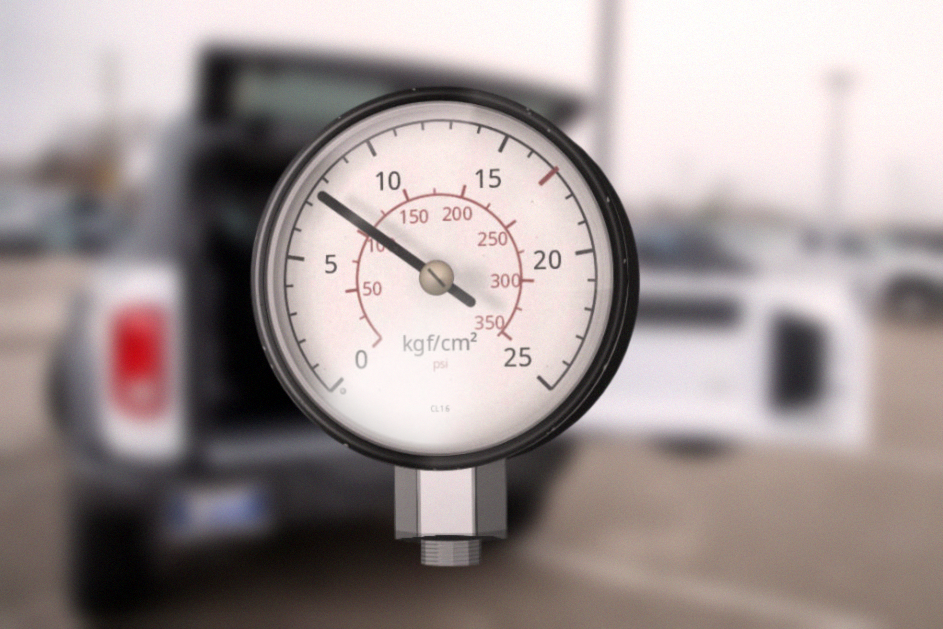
**7.5** kg/cm²
